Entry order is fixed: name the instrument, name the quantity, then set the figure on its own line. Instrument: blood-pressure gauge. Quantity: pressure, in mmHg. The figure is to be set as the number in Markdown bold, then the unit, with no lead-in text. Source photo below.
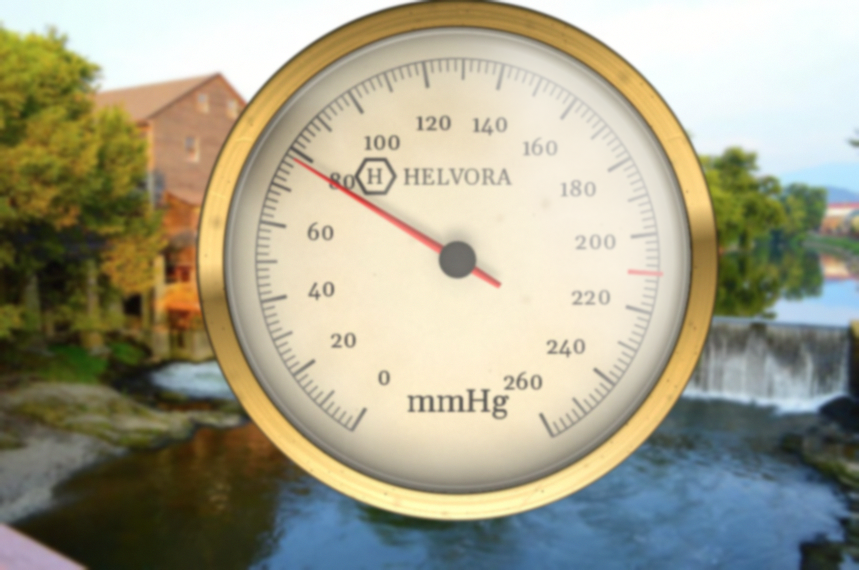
**78** mmHg
